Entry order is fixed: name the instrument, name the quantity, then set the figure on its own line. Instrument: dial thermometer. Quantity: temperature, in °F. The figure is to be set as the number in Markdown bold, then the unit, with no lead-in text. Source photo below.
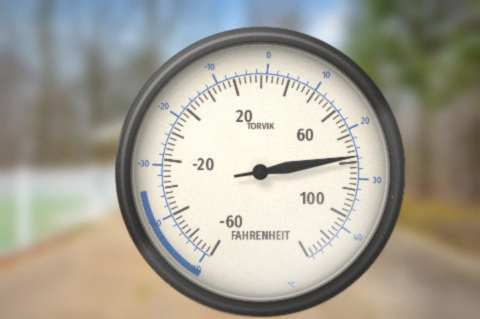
**78** °F
